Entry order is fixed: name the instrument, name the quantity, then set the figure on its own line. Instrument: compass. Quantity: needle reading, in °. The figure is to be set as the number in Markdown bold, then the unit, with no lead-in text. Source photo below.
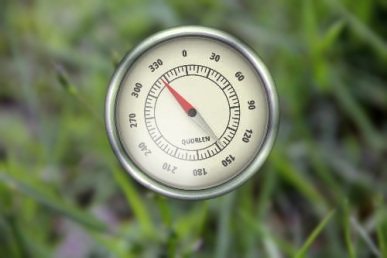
**325** °
